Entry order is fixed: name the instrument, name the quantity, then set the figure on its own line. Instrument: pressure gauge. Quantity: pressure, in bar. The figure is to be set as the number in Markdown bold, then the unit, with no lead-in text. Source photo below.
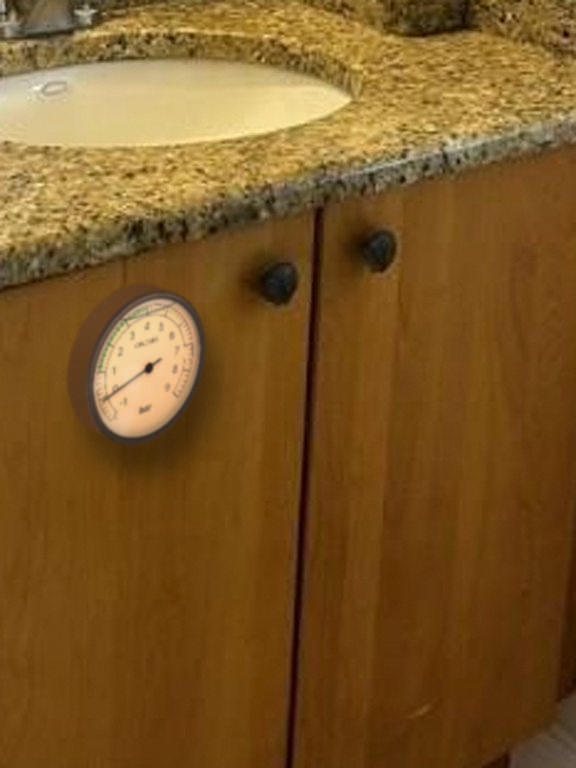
**0** bar
